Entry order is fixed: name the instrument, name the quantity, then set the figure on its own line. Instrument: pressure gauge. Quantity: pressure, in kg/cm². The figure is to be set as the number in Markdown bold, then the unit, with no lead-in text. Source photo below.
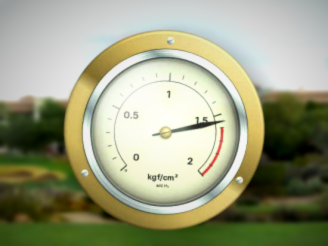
**1.55** kg/cm²
